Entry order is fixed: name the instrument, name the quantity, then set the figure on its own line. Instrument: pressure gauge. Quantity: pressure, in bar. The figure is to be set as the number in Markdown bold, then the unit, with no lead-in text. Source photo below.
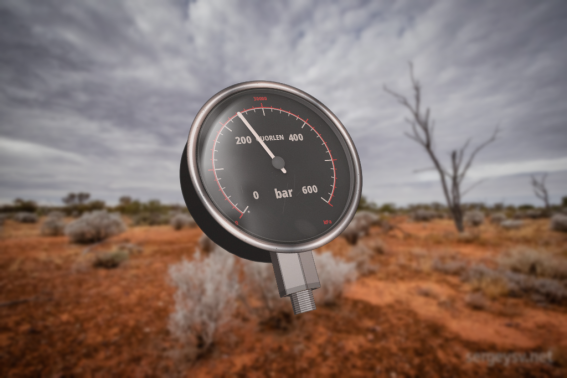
**240** bar
